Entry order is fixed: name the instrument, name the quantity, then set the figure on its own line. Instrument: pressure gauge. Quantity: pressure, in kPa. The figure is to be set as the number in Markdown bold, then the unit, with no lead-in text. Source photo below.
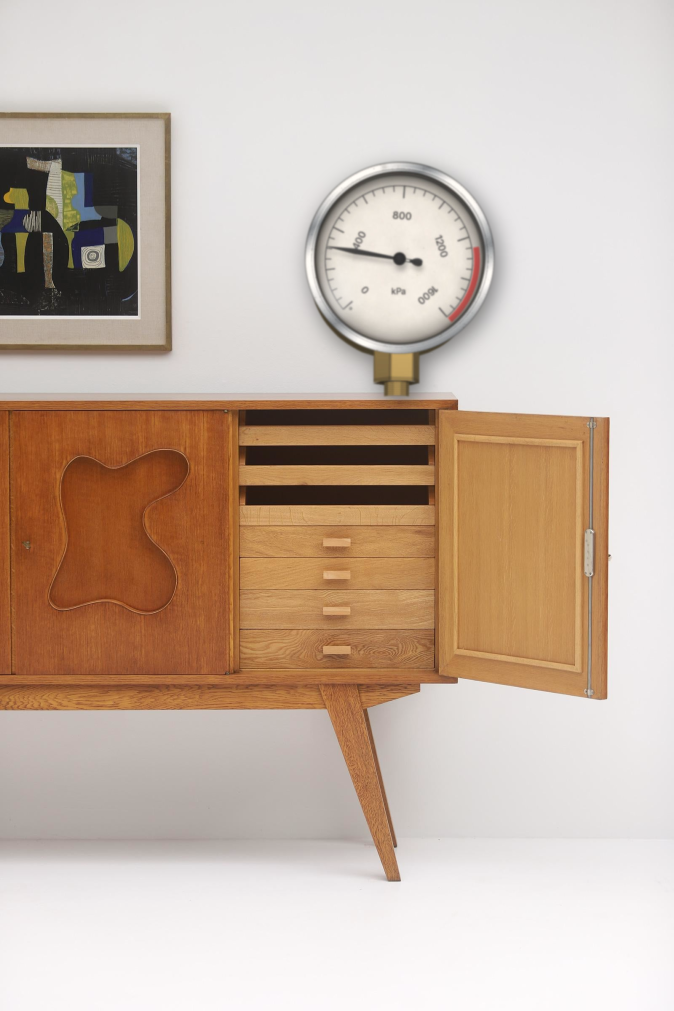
**300** kPa
